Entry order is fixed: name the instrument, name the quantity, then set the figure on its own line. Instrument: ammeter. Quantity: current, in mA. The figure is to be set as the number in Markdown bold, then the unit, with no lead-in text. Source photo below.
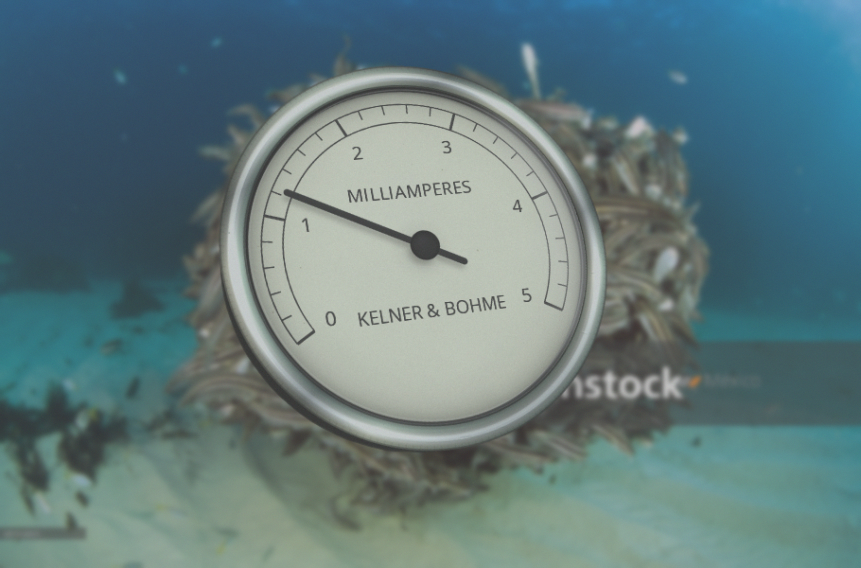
**1.2** mA
